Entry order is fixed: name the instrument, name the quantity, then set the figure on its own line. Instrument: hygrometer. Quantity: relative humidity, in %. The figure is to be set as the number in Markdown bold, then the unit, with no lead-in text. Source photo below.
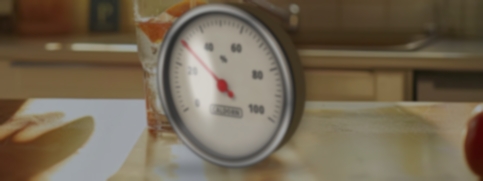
**30** %
